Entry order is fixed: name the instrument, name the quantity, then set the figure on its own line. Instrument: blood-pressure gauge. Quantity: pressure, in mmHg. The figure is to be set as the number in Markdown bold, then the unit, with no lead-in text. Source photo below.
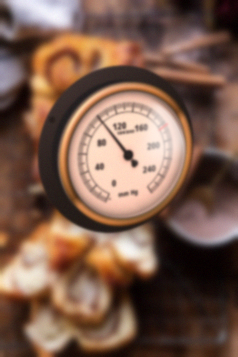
**100** mmHg
